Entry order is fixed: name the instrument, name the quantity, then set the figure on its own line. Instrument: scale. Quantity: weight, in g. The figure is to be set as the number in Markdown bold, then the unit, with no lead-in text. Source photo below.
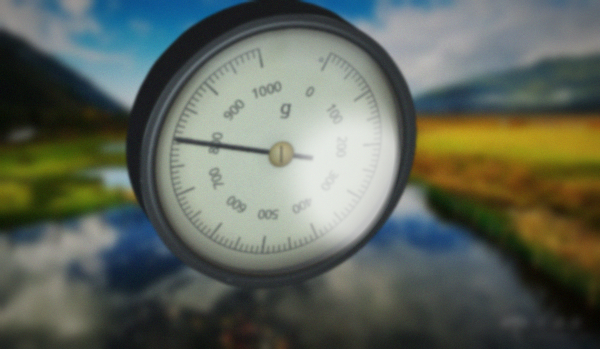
**800** g
